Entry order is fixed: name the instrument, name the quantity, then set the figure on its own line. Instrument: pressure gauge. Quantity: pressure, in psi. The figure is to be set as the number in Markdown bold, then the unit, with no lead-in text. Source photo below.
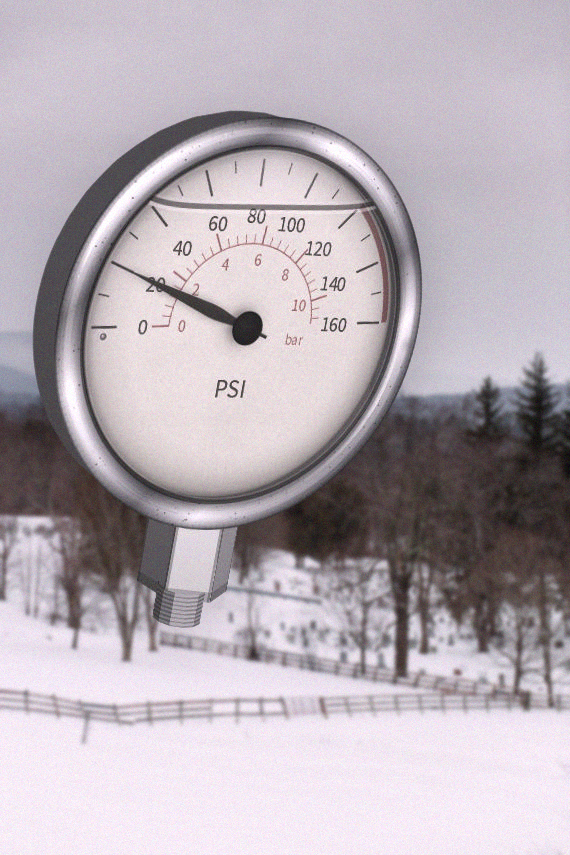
**20** psi
